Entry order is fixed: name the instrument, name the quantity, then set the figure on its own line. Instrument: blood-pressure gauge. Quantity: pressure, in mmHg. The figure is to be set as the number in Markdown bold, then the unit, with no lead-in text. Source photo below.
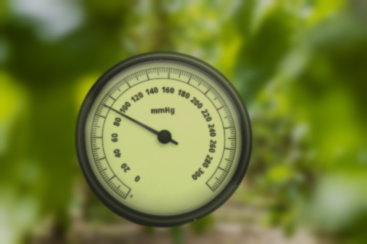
**90** mmHg
